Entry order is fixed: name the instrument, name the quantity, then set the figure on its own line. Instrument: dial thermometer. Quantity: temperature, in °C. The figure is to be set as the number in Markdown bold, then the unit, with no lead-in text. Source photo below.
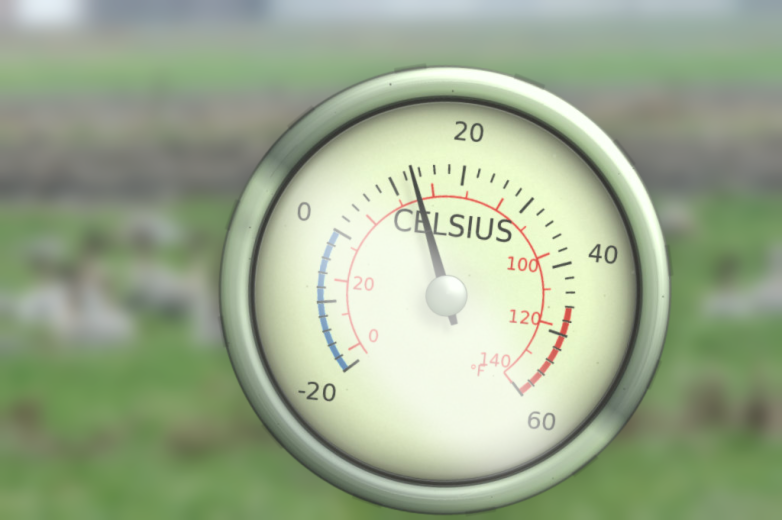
**13** °C
